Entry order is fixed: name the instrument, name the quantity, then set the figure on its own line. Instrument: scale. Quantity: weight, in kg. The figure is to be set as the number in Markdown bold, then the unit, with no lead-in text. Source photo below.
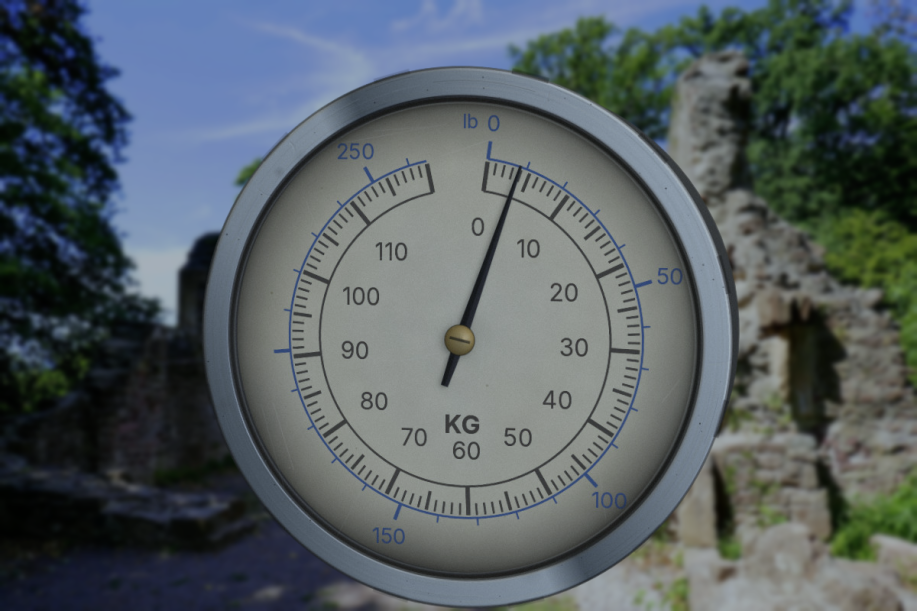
**4** kg
